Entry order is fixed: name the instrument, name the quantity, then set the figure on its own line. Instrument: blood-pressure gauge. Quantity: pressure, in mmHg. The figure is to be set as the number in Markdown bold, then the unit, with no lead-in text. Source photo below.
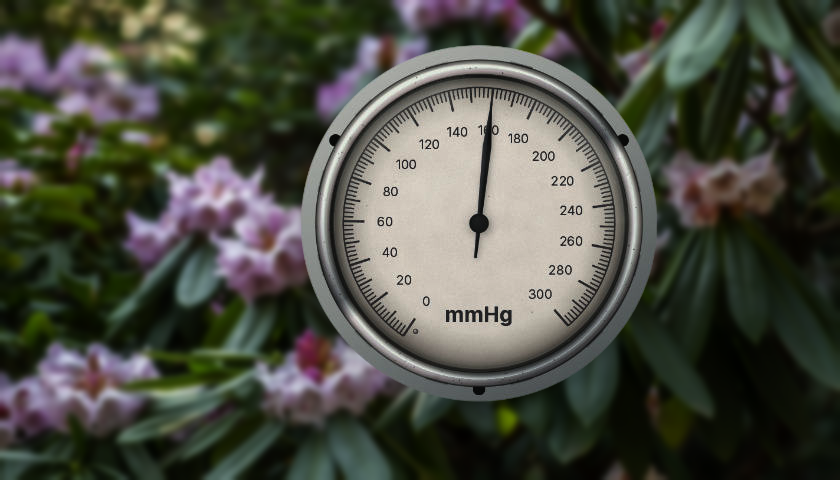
**160** mmHg
